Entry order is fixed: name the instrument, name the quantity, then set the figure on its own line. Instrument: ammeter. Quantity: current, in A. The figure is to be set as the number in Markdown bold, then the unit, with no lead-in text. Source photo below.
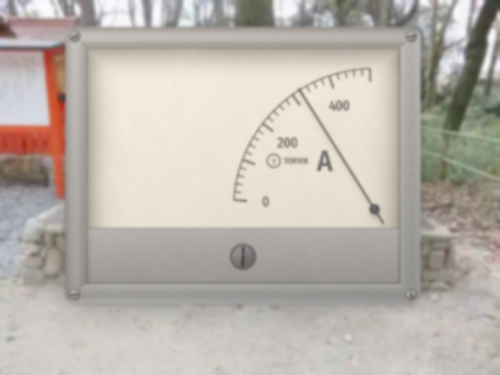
**320** A
